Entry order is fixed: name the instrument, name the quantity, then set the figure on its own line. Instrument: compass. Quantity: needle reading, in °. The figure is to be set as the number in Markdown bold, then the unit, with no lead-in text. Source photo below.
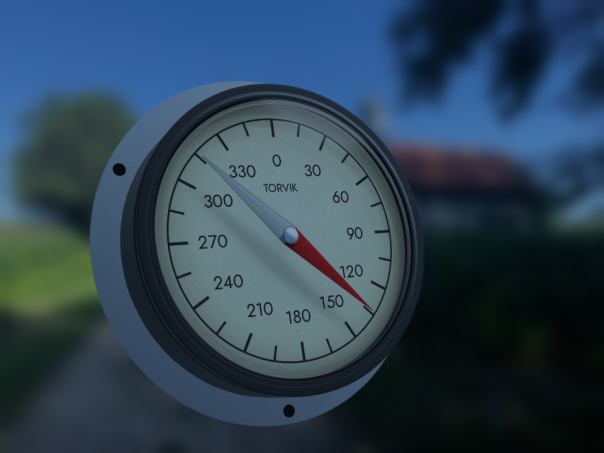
**135** °
